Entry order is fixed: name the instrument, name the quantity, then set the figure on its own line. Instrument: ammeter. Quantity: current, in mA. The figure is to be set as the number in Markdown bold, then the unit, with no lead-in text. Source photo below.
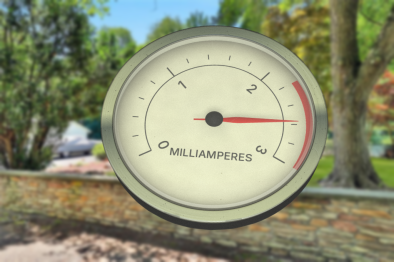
**2.6** mA
